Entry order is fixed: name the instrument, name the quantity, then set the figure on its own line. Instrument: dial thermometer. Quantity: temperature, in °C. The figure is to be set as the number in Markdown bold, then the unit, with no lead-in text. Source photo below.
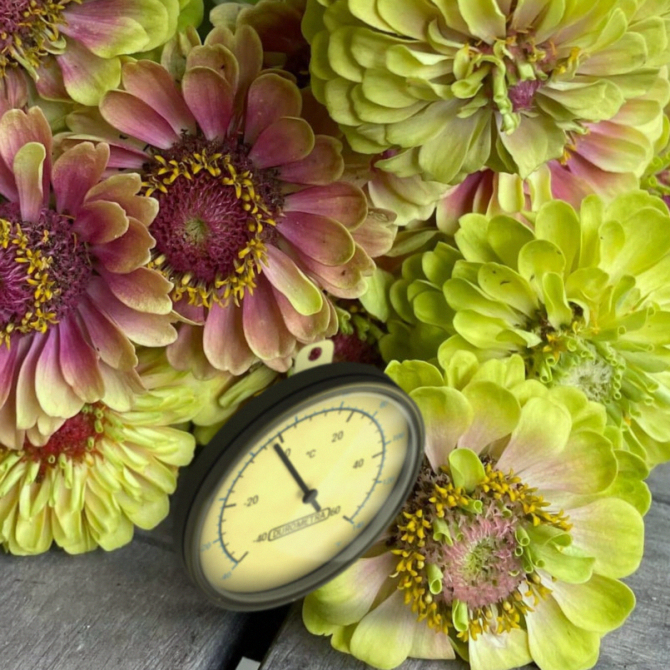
**-2** °C
